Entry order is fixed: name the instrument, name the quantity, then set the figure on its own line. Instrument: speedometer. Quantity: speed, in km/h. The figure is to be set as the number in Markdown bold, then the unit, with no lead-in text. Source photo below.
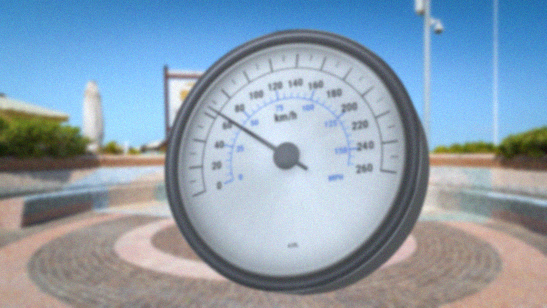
**65** km/h
